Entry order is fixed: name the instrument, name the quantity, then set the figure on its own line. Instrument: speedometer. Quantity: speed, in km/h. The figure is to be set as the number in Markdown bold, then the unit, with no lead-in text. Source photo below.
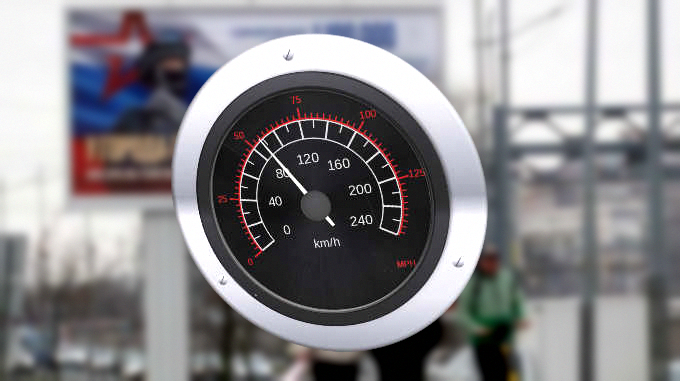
**90** km/h
